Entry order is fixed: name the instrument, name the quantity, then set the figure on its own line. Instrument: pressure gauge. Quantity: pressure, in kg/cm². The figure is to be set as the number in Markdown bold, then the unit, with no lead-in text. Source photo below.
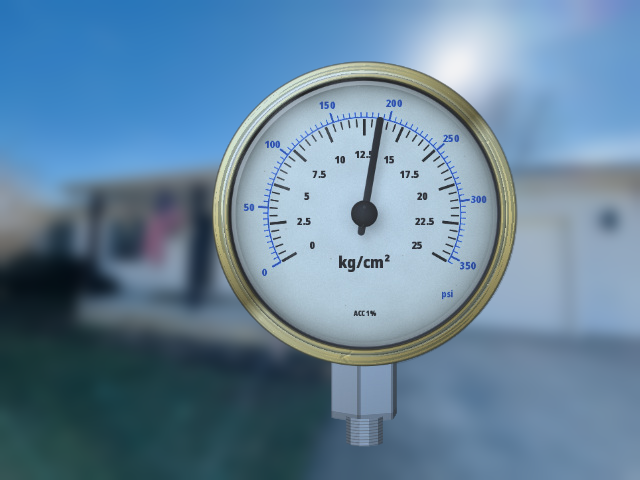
**13.5** kg/cm²
